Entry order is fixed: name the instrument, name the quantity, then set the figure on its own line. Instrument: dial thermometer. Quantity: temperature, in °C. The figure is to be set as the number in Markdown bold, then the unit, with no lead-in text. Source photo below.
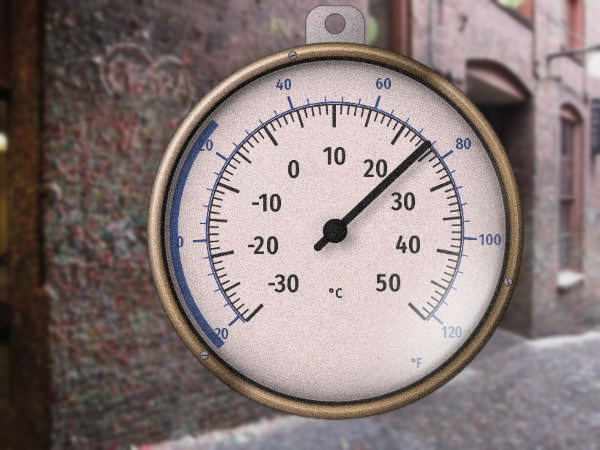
**24** °C
